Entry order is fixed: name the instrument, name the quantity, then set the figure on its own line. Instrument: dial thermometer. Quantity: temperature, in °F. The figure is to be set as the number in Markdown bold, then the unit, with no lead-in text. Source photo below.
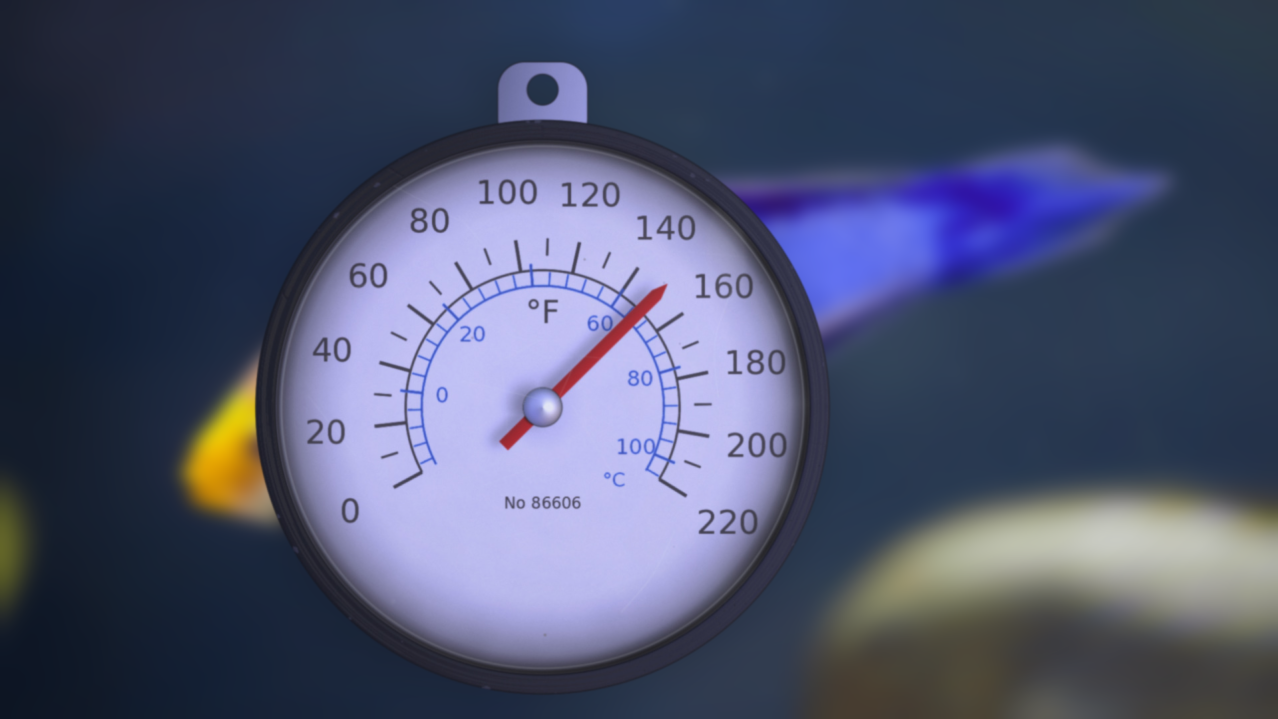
**150** °F
